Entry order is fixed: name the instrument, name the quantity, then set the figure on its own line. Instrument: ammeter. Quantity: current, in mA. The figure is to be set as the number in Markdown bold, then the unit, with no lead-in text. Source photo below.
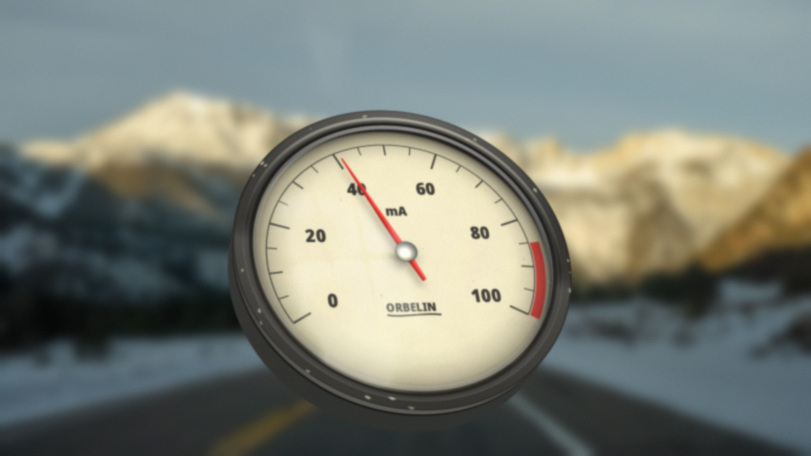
**40** mA
